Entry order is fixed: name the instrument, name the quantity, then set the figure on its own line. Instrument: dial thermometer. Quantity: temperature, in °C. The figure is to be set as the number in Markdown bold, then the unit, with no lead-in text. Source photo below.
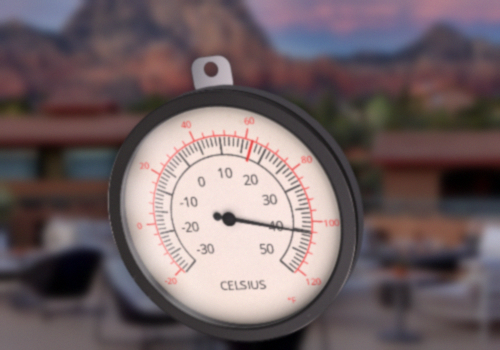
**40** °C
